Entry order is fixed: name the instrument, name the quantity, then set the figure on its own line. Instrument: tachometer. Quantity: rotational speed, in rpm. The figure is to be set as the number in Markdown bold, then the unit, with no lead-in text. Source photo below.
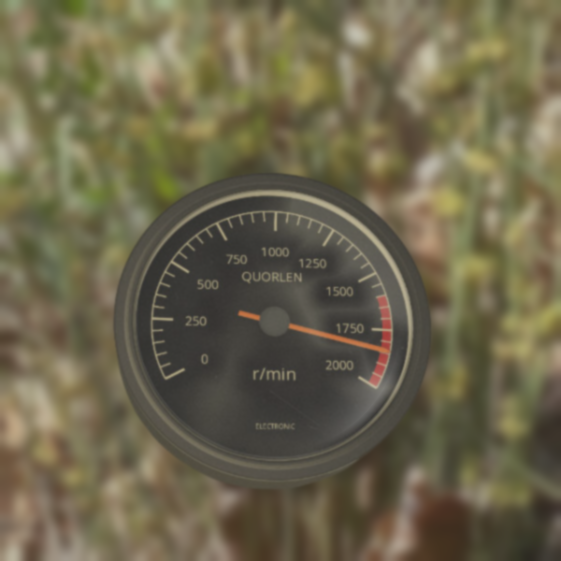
**1850** rpm
